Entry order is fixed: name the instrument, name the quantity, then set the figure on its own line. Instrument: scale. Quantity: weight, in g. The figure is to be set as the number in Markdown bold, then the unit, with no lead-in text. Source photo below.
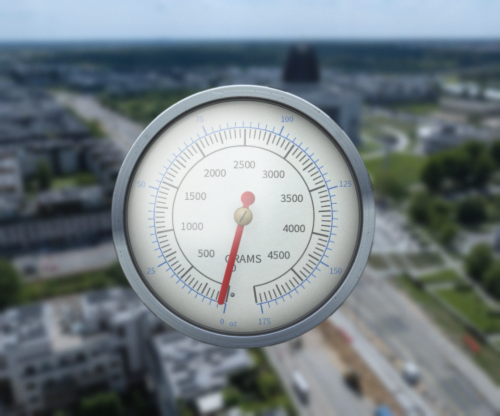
**50** g
